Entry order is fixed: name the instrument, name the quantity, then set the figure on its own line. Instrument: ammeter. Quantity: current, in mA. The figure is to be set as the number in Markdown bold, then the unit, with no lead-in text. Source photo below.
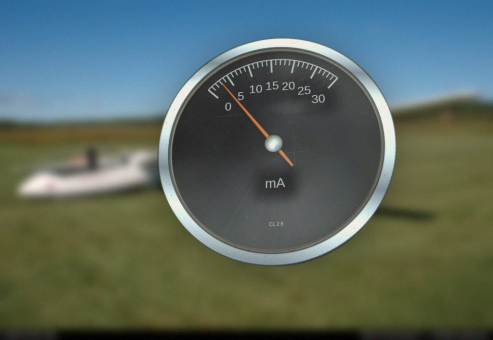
**3** mA
